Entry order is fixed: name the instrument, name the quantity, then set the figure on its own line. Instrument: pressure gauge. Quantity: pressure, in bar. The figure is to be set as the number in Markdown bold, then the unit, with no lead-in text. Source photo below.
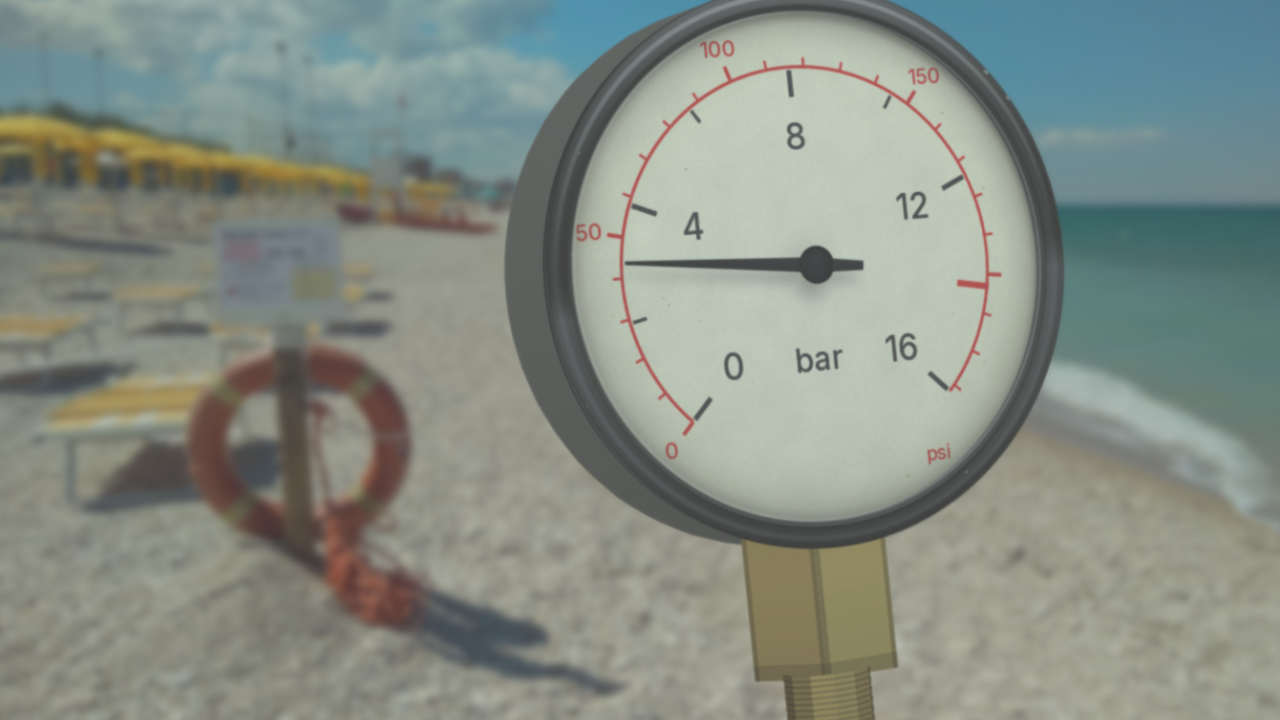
**3** bar
